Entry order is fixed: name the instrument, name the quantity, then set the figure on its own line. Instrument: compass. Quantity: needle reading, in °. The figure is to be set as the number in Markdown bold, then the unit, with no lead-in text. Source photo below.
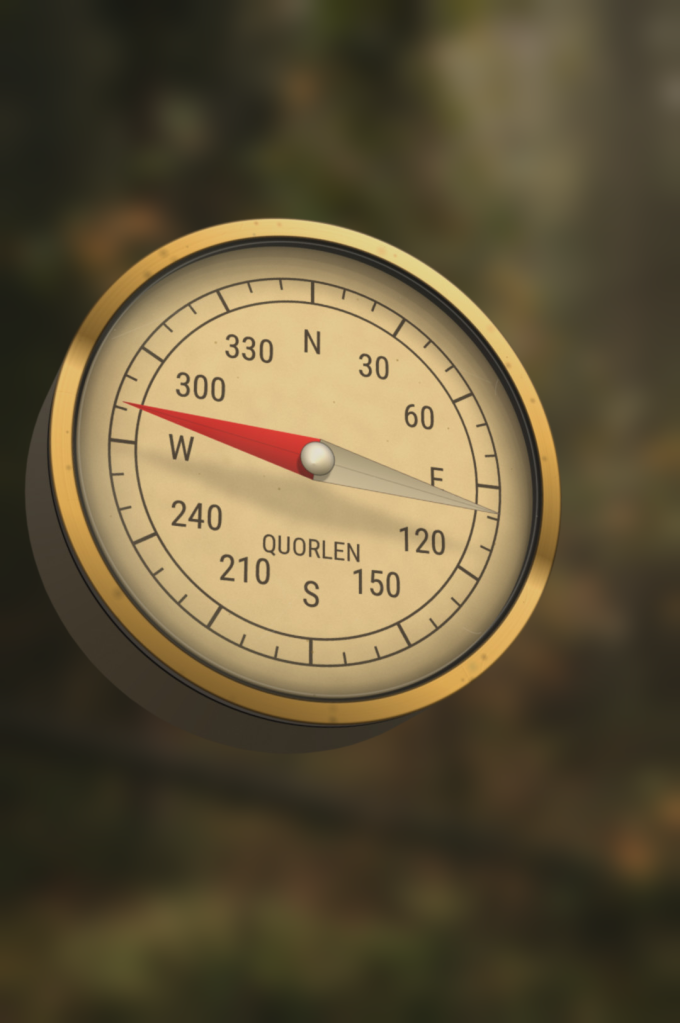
**280** °
